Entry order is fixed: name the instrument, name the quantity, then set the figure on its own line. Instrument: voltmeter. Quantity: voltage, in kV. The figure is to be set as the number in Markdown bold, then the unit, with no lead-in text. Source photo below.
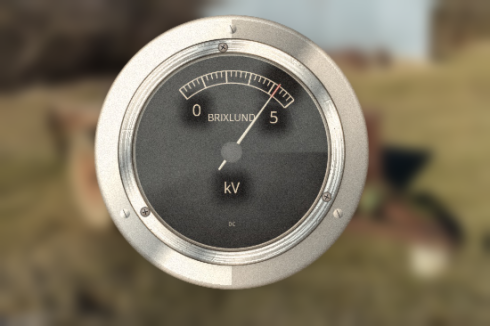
**4.2** kV
